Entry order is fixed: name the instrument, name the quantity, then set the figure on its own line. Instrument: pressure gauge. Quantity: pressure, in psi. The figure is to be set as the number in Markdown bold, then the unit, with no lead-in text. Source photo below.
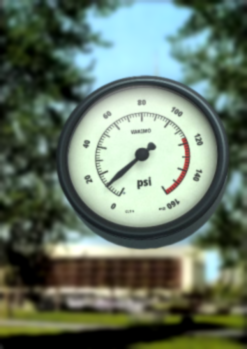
**10** psi
